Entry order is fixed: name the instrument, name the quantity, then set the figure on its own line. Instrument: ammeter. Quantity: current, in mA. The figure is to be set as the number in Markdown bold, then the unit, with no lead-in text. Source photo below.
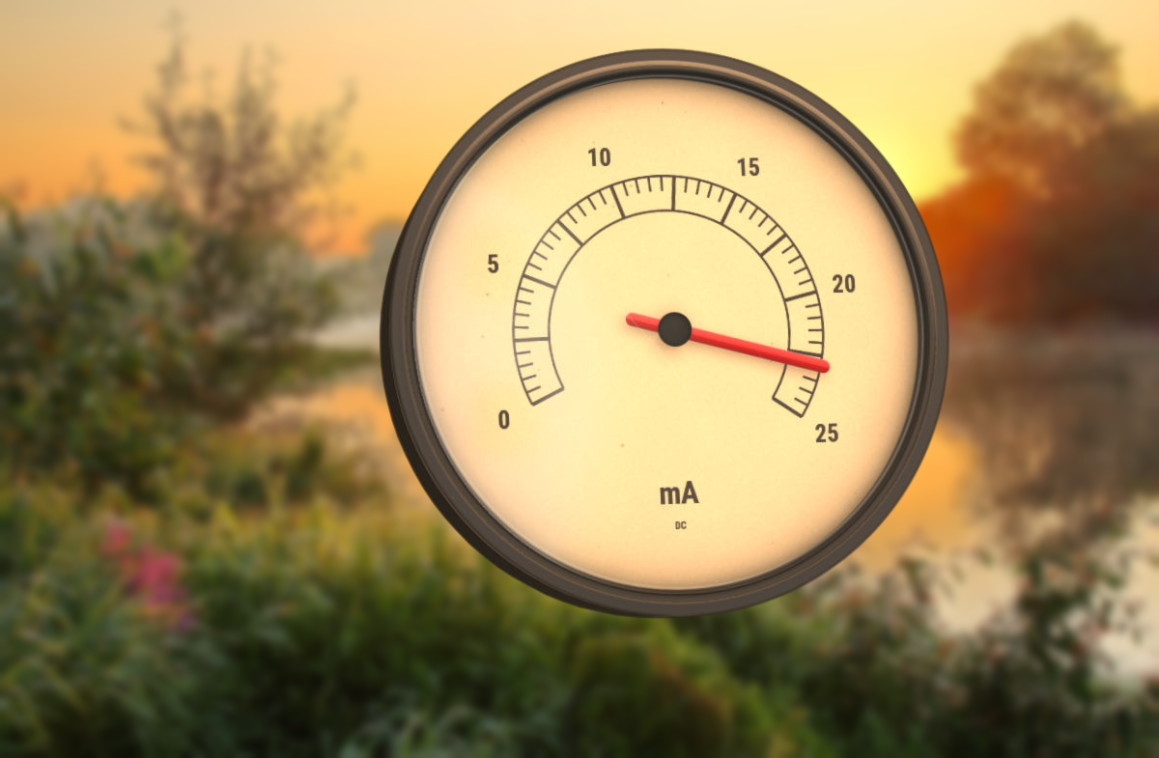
**23** mA
